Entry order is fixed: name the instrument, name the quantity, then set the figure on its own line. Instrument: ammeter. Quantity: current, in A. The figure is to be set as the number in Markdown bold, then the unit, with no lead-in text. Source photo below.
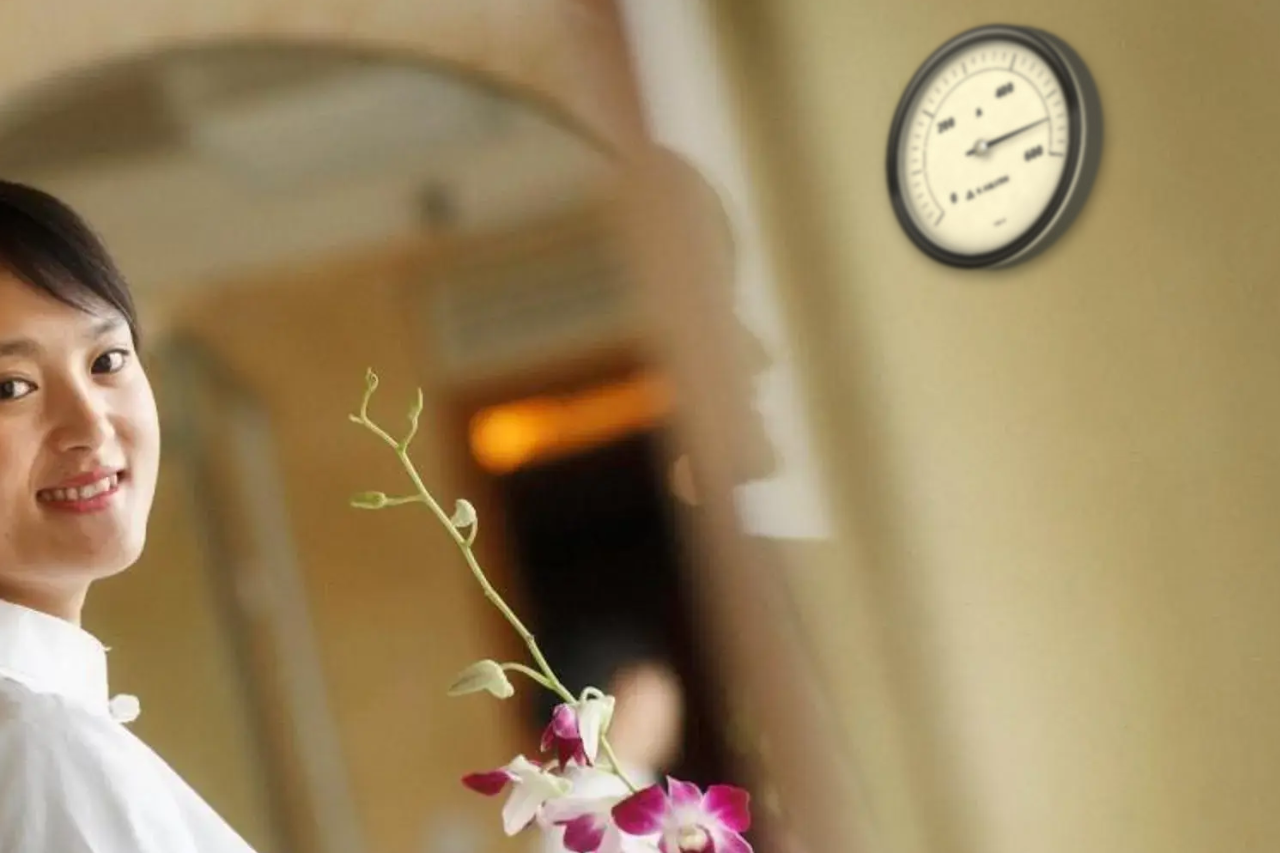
**540** A
